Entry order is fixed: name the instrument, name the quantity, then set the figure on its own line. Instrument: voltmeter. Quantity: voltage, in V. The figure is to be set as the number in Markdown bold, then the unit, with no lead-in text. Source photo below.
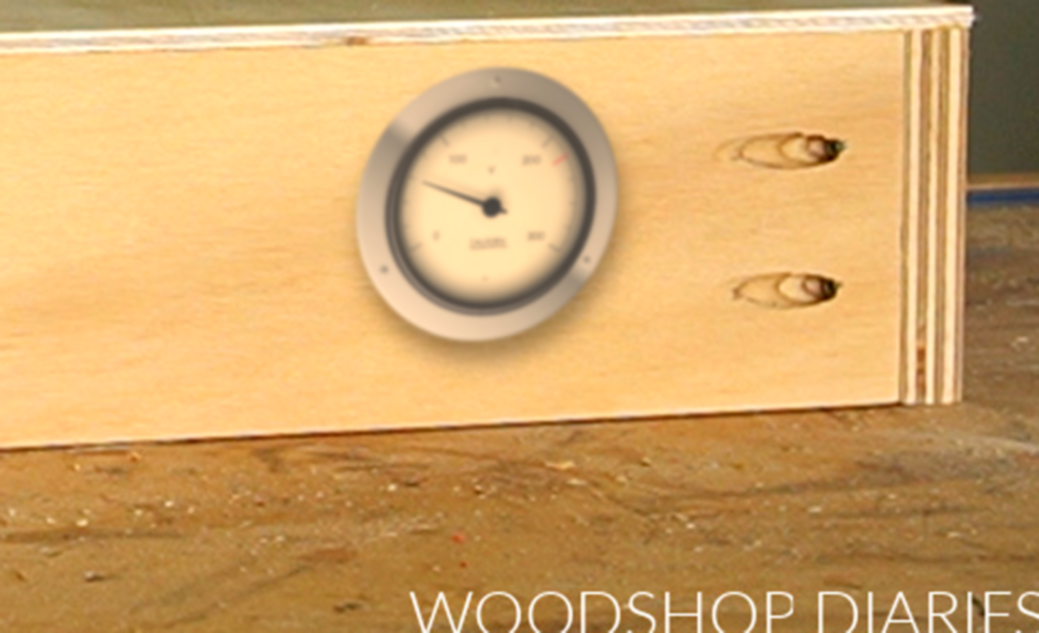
**60** V
